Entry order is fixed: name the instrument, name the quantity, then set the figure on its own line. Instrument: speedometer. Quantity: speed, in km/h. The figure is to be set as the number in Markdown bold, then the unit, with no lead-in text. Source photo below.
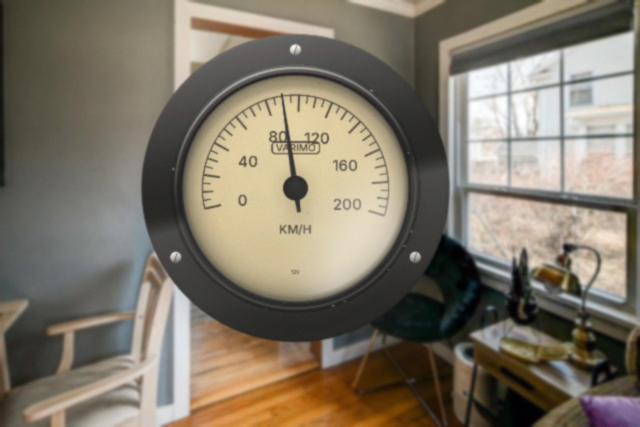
**90** km/h
